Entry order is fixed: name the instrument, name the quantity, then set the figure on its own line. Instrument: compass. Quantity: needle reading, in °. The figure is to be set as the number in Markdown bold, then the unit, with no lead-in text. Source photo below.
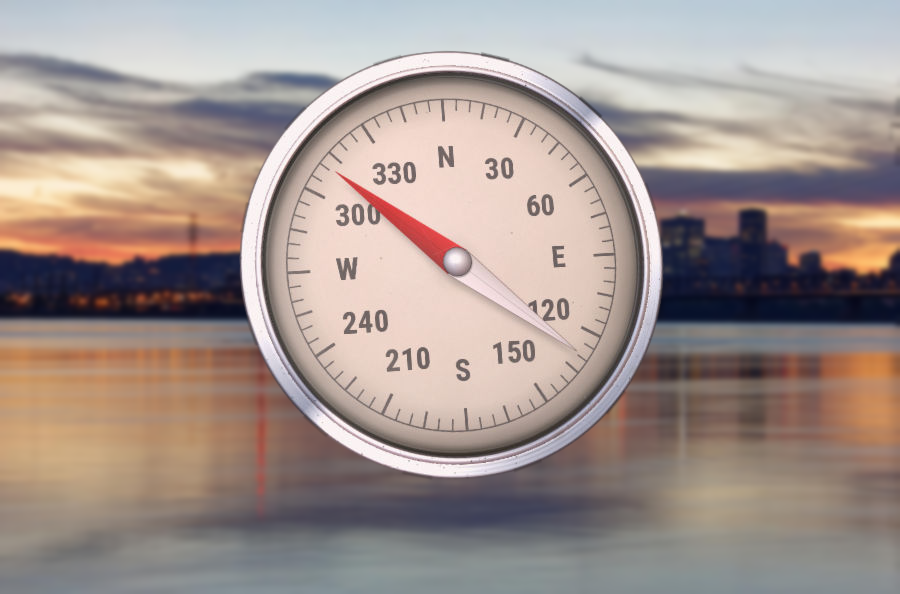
**310** °
